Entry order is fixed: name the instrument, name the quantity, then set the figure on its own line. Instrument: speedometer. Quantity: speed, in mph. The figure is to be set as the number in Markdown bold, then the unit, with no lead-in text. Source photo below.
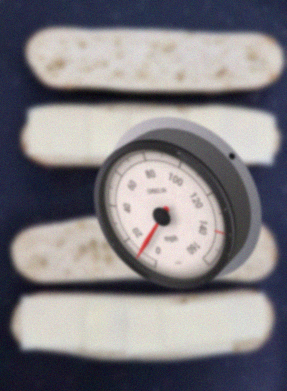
**10** mph
